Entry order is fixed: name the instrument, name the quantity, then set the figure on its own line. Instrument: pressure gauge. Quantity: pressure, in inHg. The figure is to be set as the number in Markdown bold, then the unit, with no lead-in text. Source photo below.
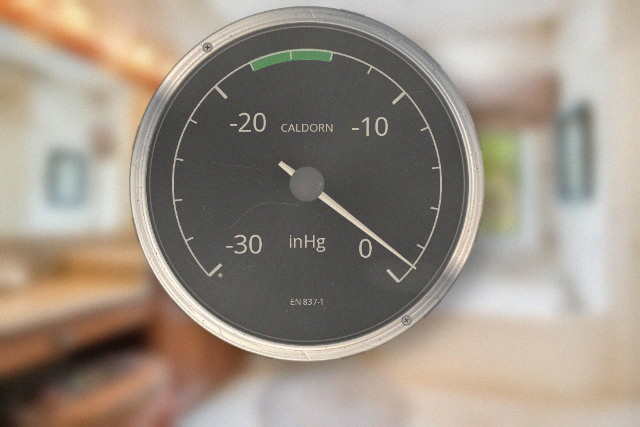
**-1** inHg
